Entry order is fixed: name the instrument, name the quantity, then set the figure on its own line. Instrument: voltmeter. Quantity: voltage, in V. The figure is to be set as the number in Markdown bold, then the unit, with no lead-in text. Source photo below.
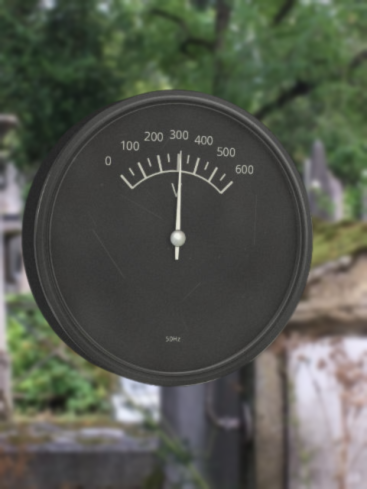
**300** V
